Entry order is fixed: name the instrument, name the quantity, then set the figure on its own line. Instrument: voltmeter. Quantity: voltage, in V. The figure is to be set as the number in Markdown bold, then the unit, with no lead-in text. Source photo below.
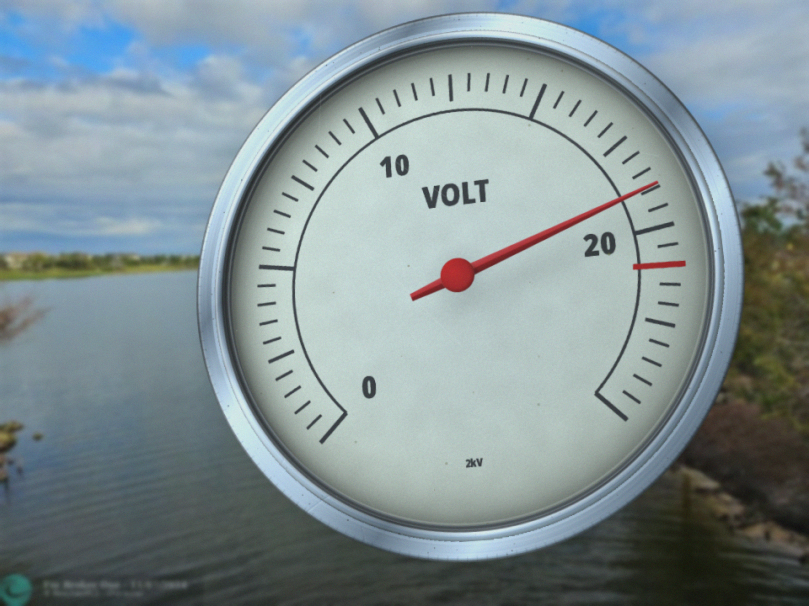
**19** V
